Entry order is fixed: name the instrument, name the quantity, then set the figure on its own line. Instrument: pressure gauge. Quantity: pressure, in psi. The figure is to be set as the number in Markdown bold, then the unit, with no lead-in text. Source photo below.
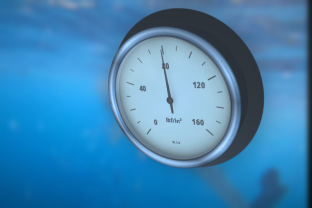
**80** psi
